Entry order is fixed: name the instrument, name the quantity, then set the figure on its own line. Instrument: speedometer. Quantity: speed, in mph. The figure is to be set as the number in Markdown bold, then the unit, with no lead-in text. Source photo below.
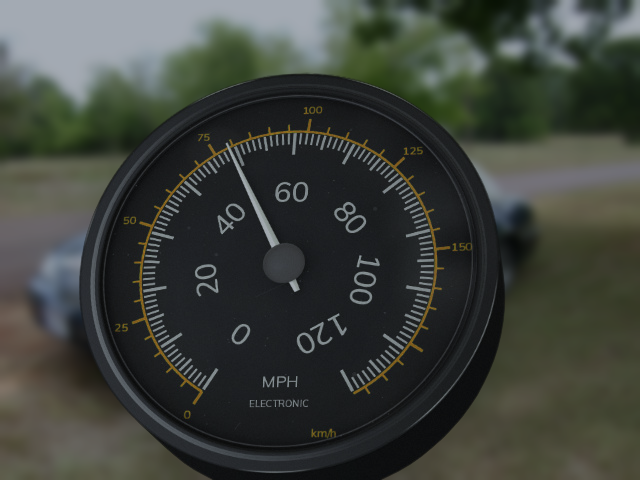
**49** mph
